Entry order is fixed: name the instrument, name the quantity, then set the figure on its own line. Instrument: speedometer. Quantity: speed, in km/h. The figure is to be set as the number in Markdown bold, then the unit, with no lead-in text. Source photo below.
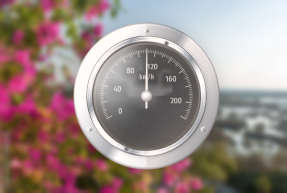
**110** km/h
